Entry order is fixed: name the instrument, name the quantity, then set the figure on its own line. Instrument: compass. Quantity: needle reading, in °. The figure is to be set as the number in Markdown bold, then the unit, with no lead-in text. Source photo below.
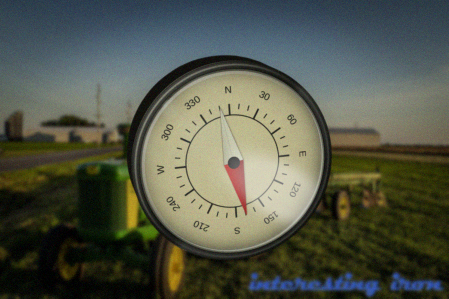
**170** °
